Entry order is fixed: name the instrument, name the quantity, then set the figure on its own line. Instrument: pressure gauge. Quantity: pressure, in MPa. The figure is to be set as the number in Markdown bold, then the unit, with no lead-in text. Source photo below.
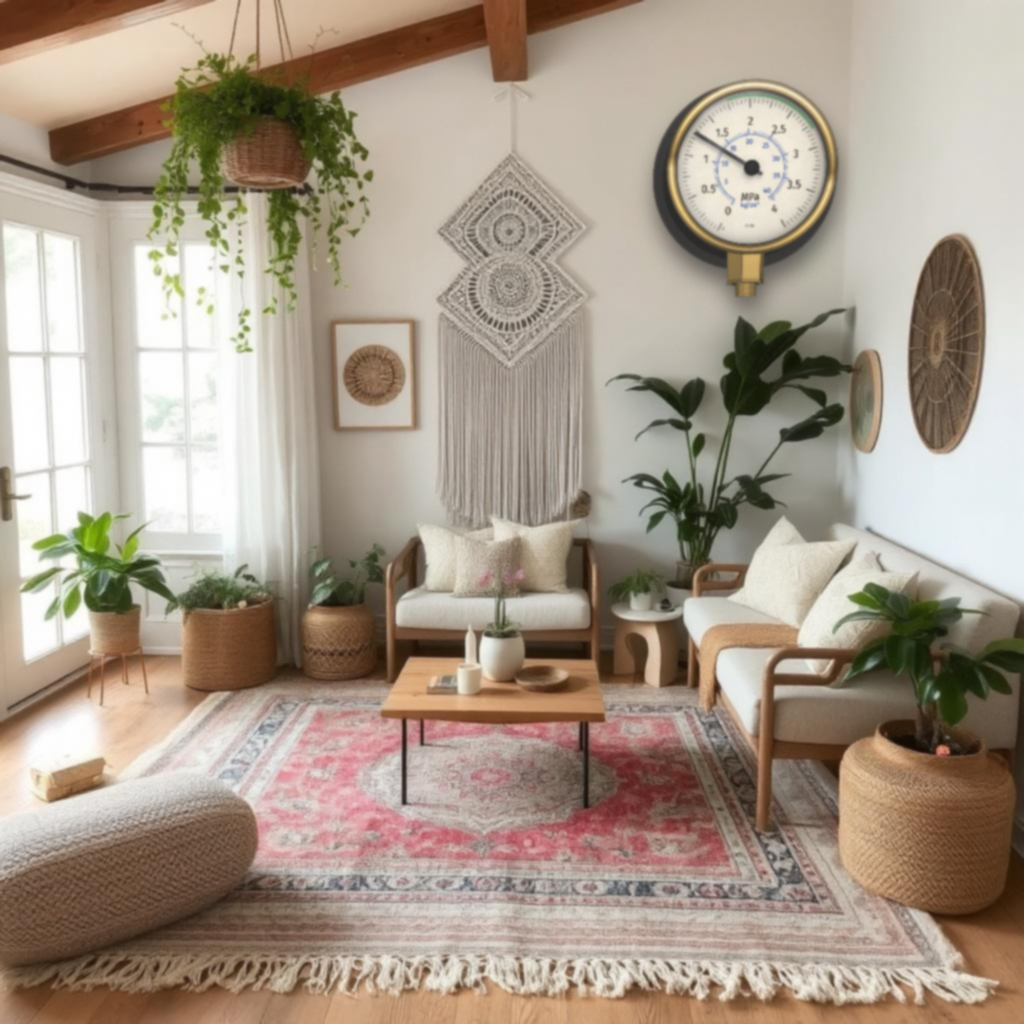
**1.25** MPa
